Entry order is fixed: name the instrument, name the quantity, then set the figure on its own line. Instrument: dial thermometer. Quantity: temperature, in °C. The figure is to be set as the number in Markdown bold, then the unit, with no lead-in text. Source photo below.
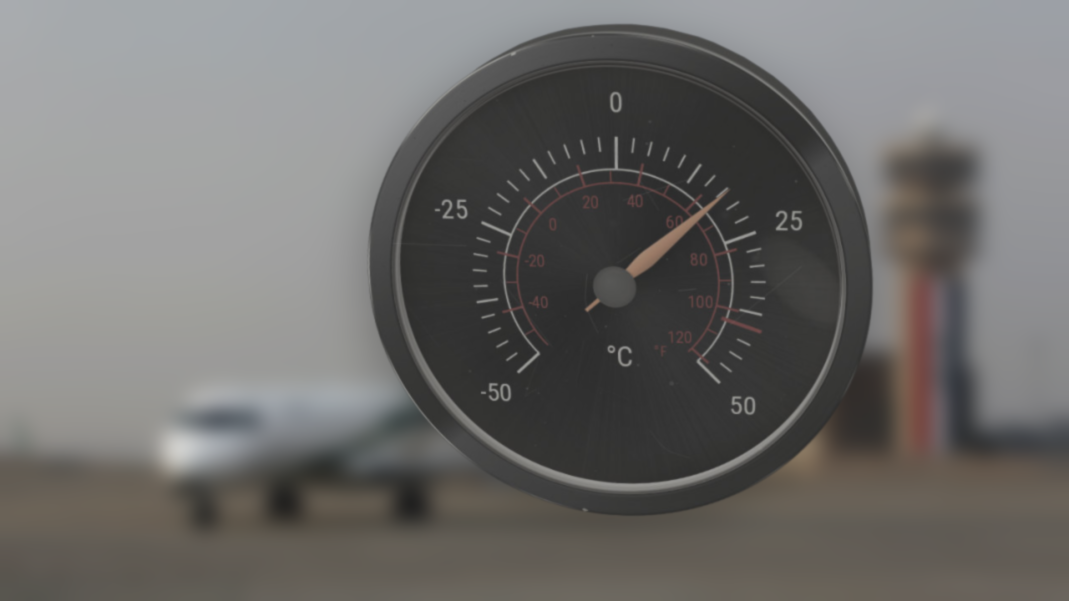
**17.5** °C
